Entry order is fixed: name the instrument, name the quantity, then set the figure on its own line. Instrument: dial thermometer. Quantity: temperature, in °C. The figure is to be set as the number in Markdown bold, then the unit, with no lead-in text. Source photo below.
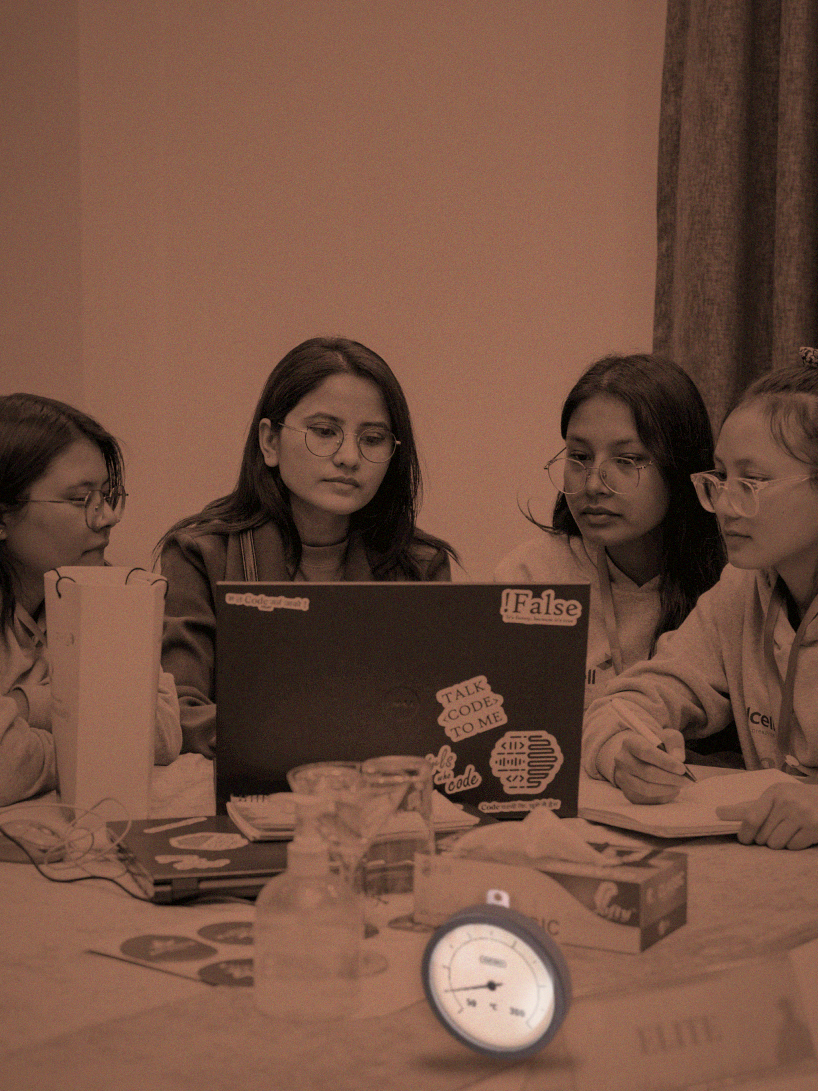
**75** °C
